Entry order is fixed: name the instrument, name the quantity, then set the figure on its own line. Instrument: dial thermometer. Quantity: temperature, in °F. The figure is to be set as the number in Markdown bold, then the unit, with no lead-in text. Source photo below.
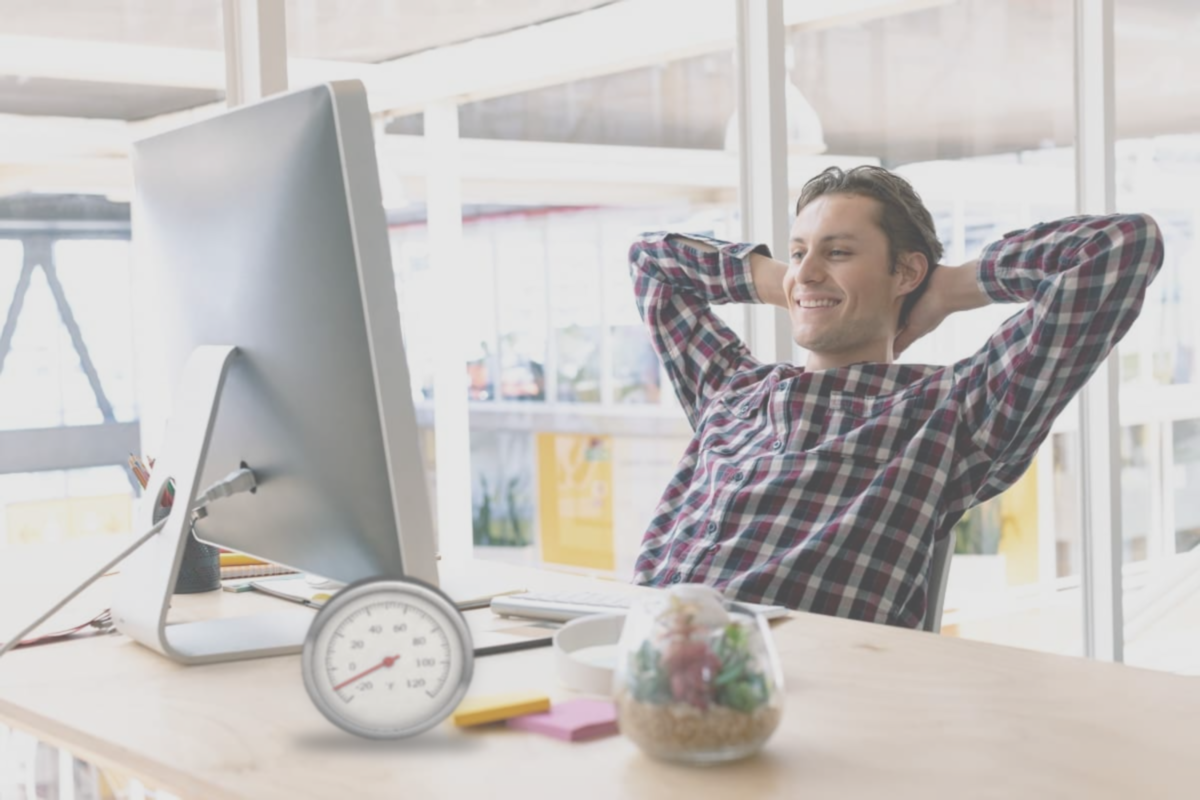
**-10** °F
